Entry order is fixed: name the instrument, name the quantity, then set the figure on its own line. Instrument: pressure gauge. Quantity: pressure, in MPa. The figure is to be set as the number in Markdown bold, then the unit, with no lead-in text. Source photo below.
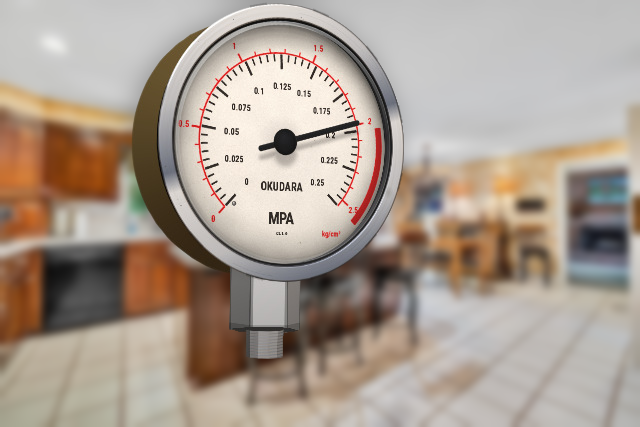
**0.195** MPa
